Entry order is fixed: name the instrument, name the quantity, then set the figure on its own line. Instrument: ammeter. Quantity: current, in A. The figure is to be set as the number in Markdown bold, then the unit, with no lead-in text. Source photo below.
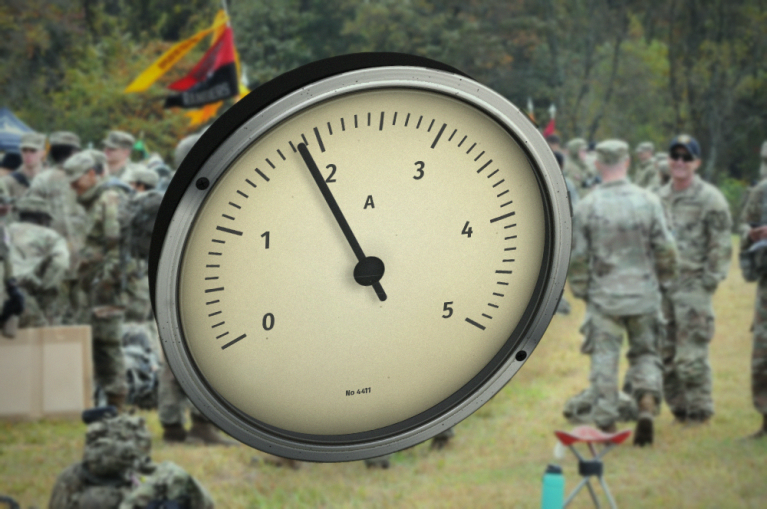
**1.85** A
